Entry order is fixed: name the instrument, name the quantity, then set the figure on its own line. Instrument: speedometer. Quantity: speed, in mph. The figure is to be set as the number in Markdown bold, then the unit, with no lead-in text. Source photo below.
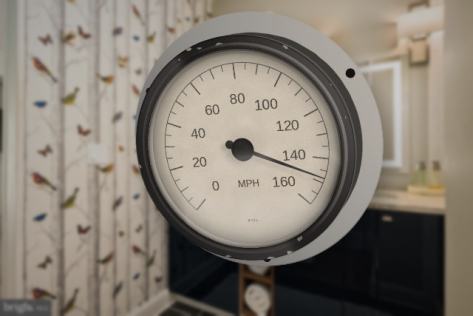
**147.5** mph
